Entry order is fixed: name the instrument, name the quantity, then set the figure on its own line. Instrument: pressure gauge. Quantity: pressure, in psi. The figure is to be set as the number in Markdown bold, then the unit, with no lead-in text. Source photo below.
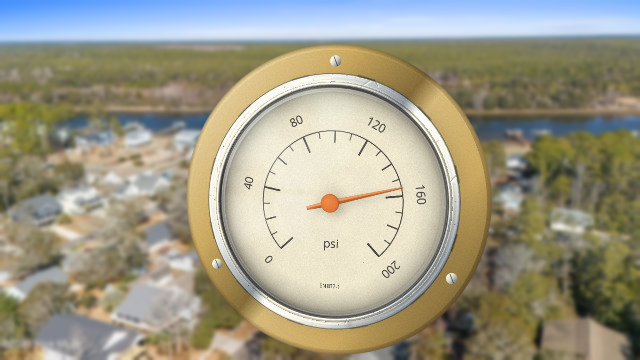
**155** psi
